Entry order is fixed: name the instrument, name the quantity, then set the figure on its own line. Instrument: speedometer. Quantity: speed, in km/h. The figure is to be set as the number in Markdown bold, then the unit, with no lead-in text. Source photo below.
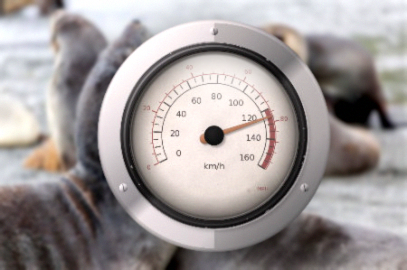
**125** km/h
